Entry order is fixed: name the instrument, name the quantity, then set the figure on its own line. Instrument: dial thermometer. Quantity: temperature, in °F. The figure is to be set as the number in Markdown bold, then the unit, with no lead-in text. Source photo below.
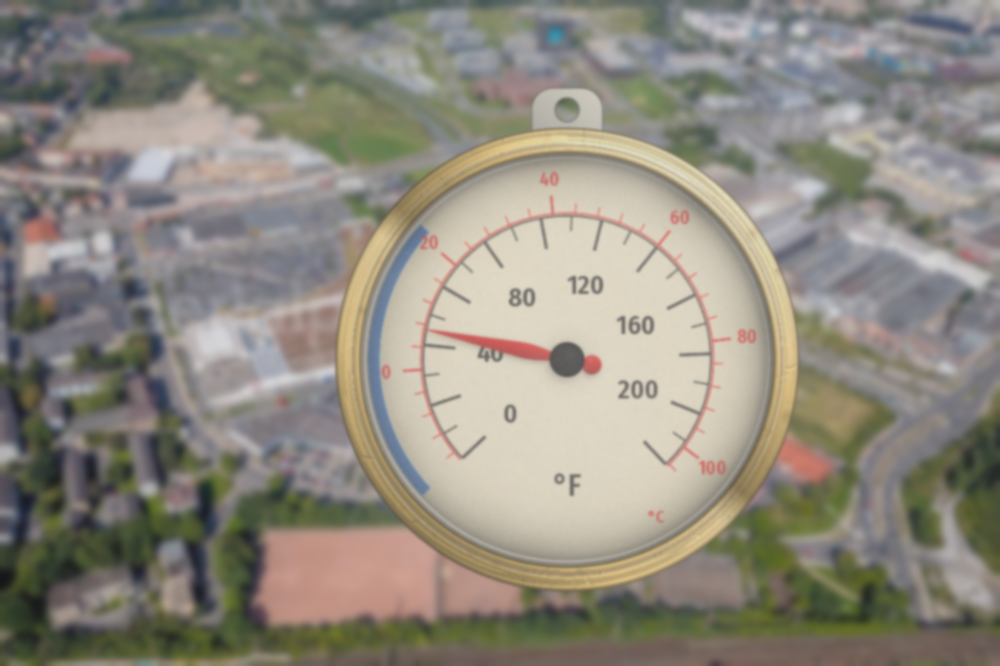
**45** °F
